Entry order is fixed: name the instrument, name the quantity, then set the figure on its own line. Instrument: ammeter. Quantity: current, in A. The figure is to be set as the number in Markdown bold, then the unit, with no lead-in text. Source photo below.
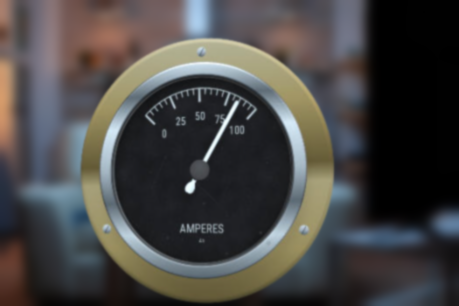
**85** A
